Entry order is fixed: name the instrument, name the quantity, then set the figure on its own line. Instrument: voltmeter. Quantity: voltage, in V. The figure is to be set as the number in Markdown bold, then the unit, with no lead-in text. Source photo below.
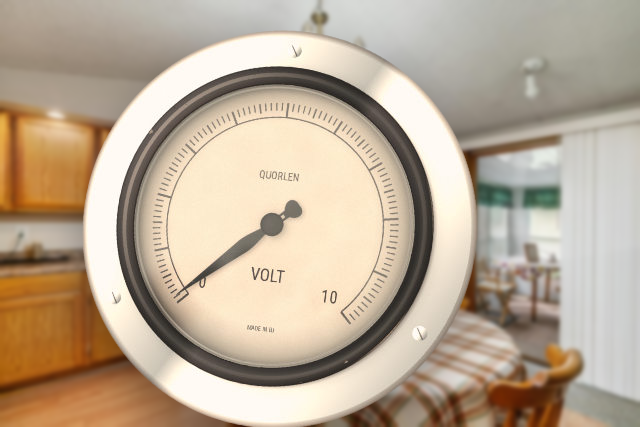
**0.1** V
